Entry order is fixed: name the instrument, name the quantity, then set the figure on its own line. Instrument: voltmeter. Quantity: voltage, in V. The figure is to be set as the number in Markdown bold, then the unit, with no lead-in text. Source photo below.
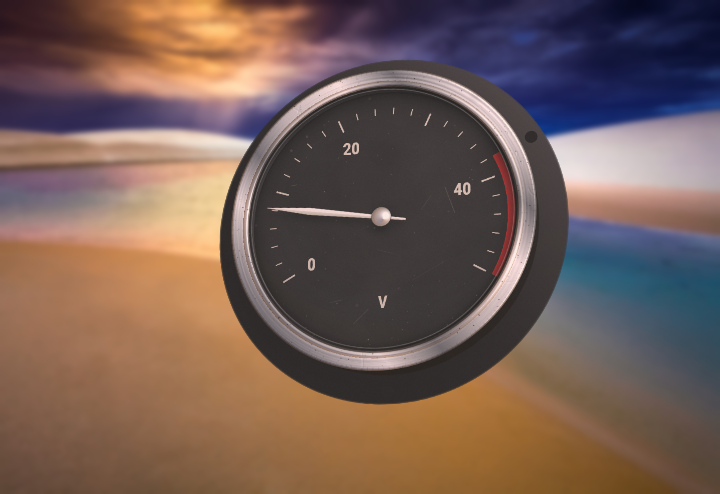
**8** V
